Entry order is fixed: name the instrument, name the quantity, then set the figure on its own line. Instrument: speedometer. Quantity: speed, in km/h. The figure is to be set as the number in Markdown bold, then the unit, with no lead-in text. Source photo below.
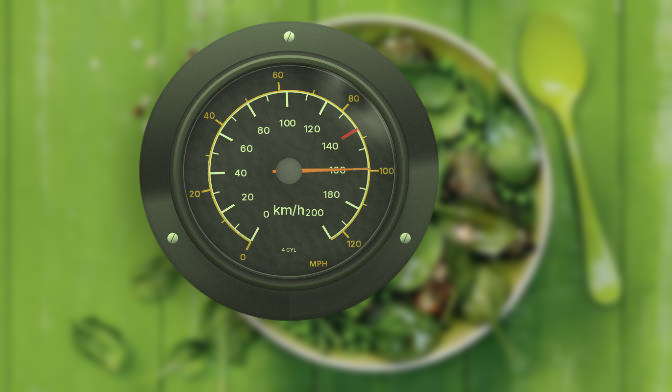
**160** km/h
